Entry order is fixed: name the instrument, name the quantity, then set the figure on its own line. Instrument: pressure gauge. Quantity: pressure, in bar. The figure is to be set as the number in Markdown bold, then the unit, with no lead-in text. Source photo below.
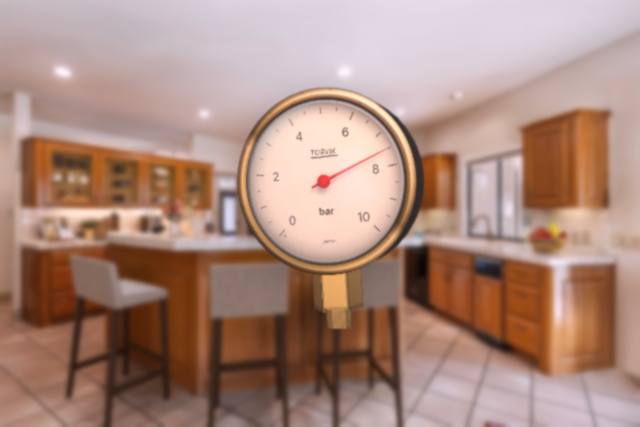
**7.5** bar
